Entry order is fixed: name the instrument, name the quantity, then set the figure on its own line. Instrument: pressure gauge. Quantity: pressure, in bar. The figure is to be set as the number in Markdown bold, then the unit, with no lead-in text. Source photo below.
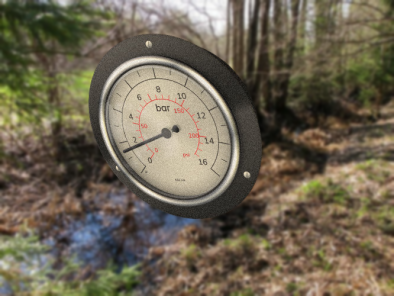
**1.5** bar
